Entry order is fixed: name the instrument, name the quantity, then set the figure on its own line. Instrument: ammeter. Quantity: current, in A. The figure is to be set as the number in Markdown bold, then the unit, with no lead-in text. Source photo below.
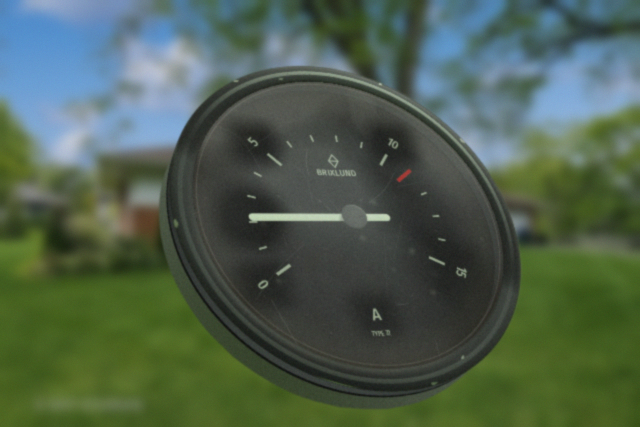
**2** A
